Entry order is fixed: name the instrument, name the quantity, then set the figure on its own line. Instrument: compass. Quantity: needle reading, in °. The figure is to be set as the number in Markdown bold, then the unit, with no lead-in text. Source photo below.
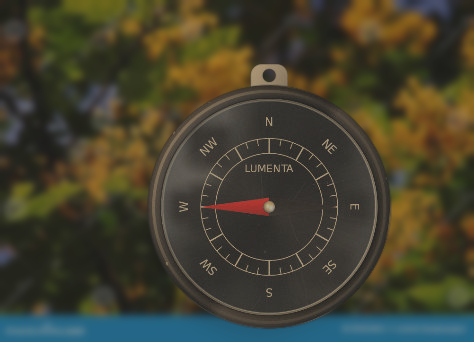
**270** °
